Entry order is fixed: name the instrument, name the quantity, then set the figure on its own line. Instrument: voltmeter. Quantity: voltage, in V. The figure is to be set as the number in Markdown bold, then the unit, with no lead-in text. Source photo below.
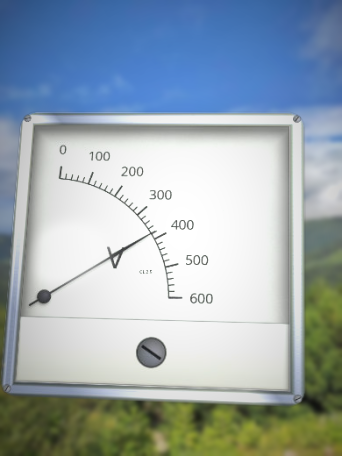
**380** V
